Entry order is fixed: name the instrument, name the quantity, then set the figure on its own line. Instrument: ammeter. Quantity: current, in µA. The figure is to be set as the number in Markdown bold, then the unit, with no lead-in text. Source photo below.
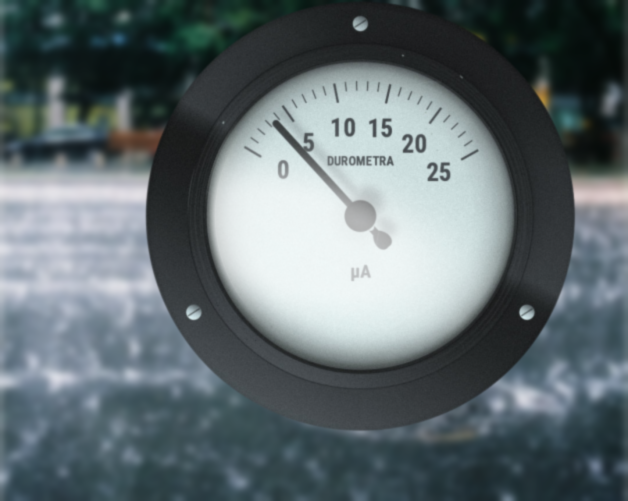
**3.5** µA
